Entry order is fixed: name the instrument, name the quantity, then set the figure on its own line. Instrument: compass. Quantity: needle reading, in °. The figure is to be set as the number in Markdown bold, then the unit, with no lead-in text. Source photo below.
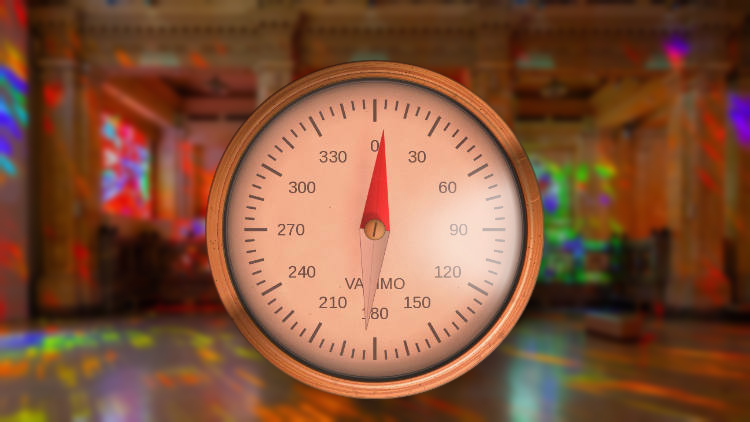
**5** °
